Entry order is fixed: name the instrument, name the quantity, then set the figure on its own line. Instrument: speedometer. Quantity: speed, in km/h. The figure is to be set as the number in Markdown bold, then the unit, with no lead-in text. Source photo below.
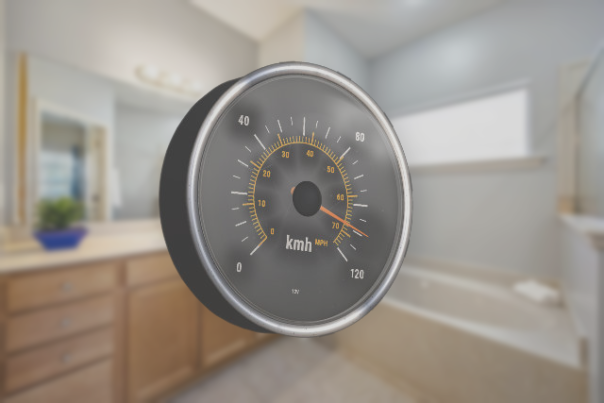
**110** km/h
